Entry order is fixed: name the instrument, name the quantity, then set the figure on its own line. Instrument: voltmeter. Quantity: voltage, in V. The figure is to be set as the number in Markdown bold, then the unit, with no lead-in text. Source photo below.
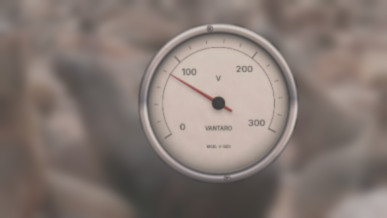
**80** V
